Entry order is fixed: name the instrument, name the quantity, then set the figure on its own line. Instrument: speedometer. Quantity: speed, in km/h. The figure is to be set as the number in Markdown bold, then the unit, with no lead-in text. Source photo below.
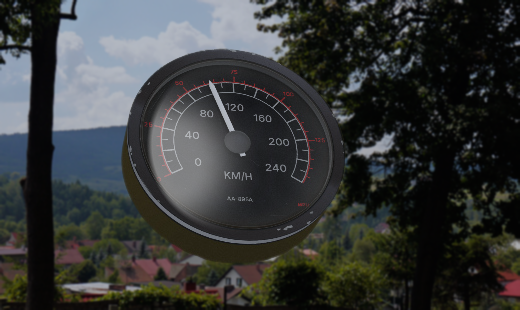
**100** km/h
